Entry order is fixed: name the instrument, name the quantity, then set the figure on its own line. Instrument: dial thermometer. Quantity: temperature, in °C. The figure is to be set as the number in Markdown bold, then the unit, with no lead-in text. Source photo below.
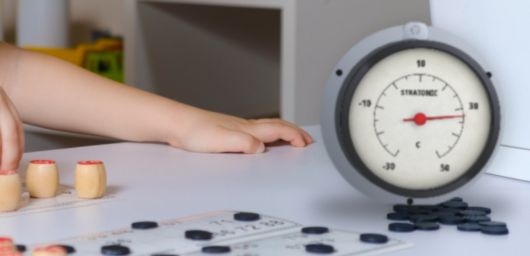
**32.5** °C
